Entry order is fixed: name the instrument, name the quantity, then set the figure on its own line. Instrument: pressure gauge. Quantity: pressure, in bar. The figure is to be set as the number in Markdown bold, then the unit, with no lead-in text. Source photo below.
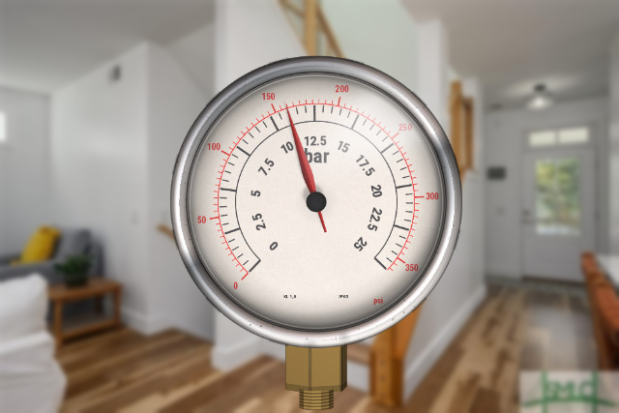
**11** bar
